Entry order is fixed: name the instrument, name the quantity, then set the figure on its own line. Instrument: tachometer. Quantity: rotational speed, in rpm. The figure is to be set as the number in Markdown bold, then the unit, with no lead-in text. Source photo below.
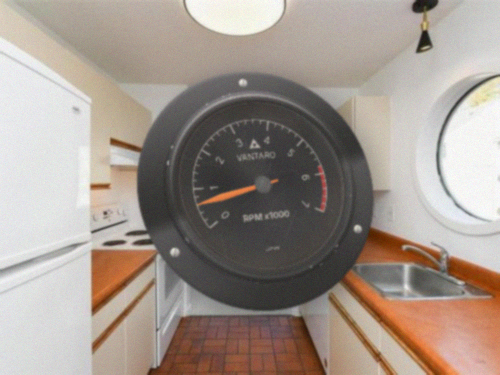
**600** rpm
